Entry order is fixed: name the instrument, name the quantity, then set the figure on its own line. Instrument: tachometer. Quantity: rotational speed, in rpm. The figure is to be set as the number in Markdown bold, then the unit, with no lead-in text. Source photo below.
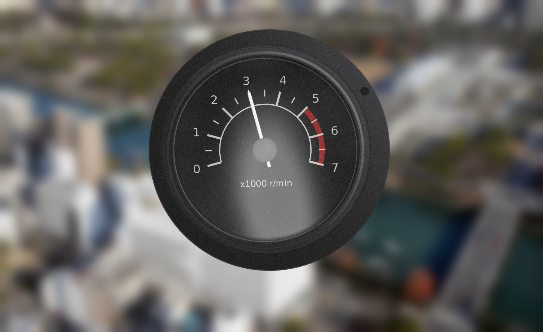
**3000** rpm
